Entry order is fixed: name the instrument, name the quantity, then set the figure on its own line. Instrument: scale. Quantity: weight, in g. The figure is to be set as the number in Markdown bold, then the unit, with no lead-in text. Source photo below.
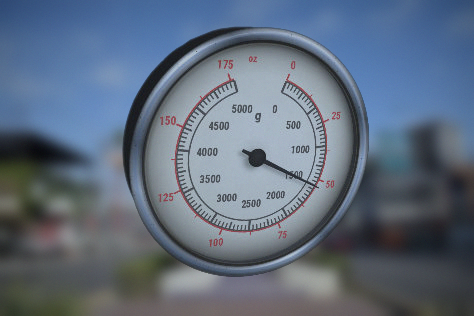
**1500** g
